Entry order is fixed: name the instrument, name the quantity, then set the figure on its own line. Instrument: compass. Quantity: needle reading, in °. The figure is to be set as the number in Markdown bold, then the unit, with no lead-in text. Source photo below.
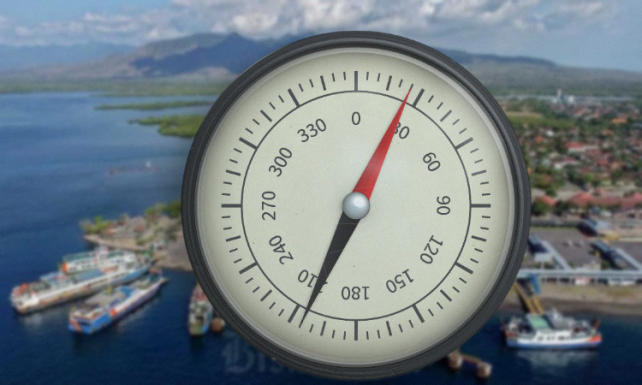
**25** °
